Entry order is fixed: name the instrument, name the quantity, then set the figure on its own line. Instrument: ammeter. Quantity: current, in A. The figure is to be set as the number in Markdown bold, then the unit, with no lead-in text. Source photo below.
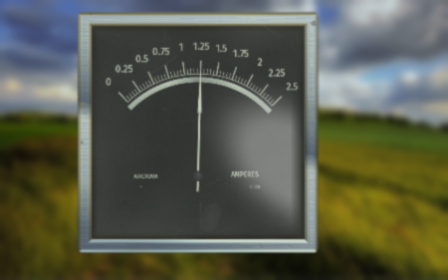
**1.25** A
